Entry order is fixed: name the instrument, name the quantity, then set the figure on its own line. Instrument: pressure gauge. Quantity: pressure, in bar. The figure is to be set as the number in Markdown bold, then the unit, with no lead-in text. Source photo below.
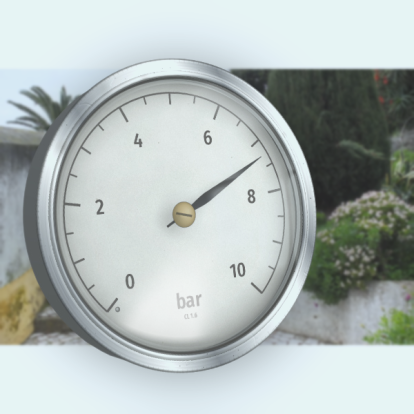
**7.25** bar
